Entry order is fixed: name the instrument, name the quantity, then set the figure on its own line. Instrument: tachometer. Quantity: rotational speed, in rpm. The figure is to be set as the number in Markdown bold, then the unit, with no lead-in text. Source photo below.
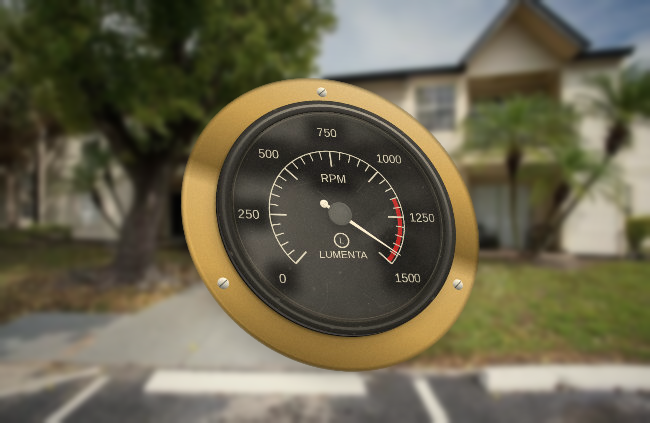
**1450** rpm
